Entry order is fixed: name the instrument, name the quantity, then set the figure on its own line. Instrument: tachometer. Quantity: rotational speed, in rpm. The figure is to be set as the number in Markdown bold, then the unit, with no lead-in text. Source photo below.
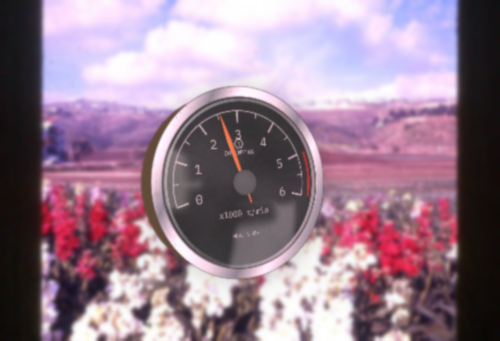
**2500** rpm
